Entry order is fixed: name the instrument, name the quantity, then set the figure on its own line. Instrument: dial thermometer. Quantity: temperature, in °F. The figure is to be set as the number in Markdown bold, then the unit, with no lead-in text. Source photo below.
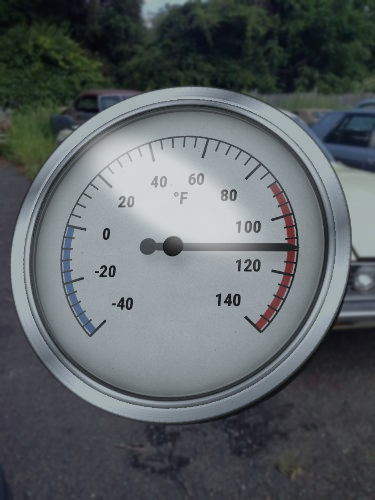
**112** °F
